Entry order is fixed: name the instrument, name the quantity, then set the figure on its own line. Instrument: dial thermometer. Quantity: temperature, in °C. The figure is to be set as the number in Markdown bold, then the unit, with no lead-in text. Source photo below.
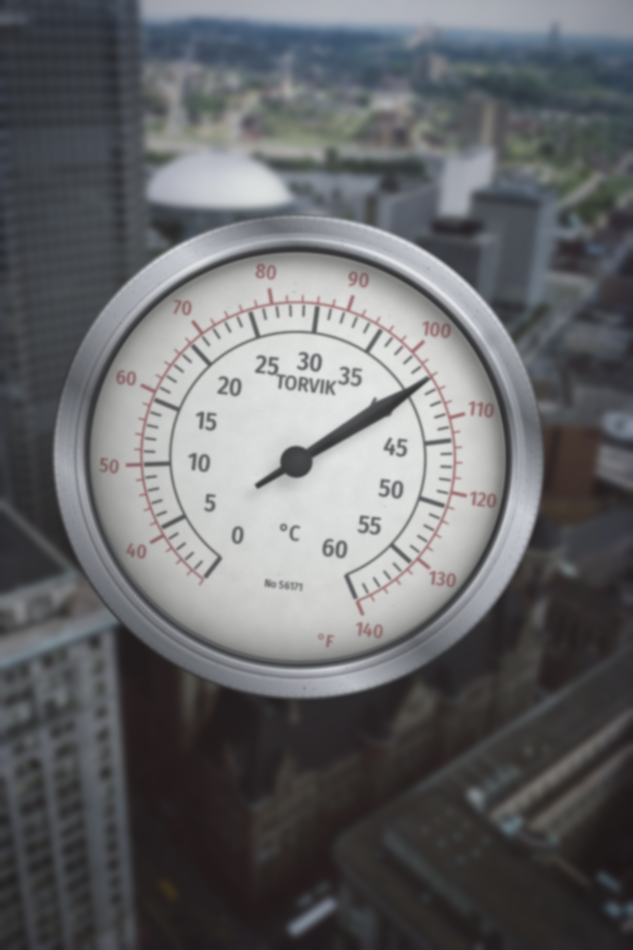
**40** °C
